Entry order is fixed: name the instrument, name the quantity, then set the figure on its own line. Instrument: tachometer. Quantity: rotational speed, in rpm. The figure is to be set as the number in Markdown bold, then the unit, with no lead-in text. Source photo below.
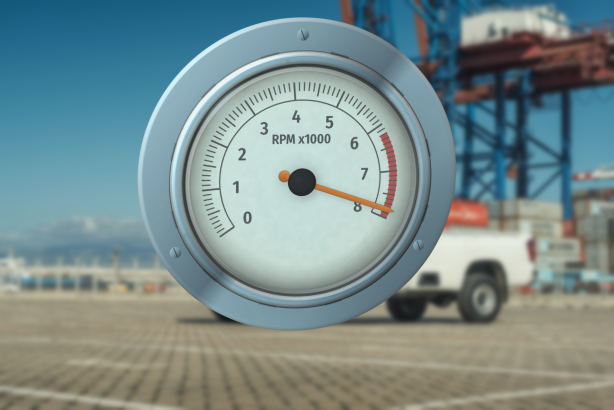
**7800** rpm
